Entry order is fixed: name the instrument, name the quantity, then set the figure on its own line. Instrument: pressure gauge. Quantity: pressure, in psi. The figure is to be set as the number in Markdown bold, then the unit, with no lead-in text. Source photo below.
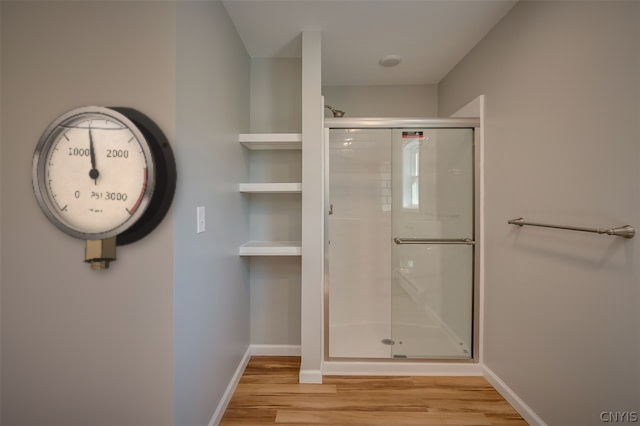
**1400** psi
